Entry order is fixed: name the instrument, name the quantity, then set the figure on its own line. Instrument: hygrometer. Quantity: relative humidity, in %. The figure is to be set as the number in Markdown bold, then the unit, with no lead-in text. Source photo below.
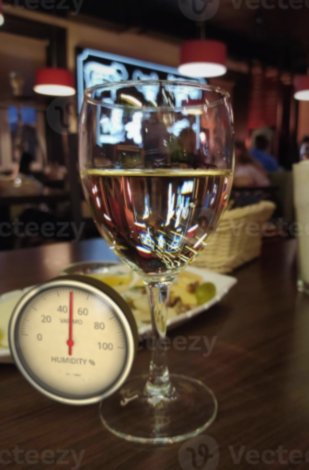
**50** %
